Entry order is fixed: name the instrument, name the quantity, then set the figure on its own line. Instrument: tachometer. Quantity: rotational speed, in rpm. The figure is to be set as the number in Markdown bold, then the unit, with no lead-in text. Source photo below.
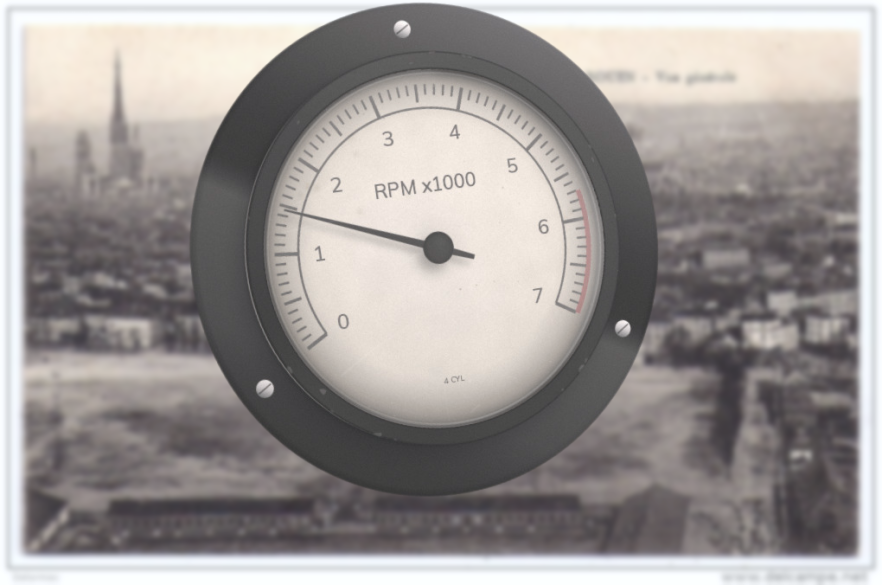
**1450** rpm
